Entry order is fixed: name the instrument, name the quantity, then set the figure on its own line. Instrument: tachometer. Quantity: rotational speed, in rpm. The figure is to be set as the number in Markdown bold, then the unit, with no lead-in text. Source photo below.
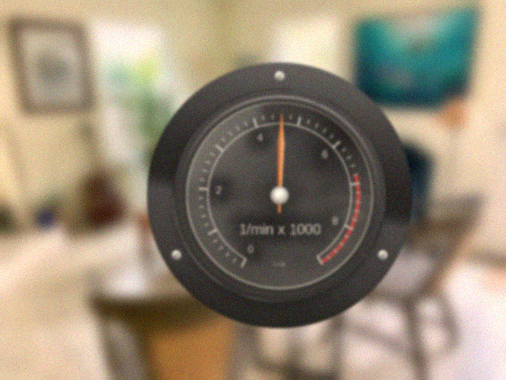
**4600** rpm
